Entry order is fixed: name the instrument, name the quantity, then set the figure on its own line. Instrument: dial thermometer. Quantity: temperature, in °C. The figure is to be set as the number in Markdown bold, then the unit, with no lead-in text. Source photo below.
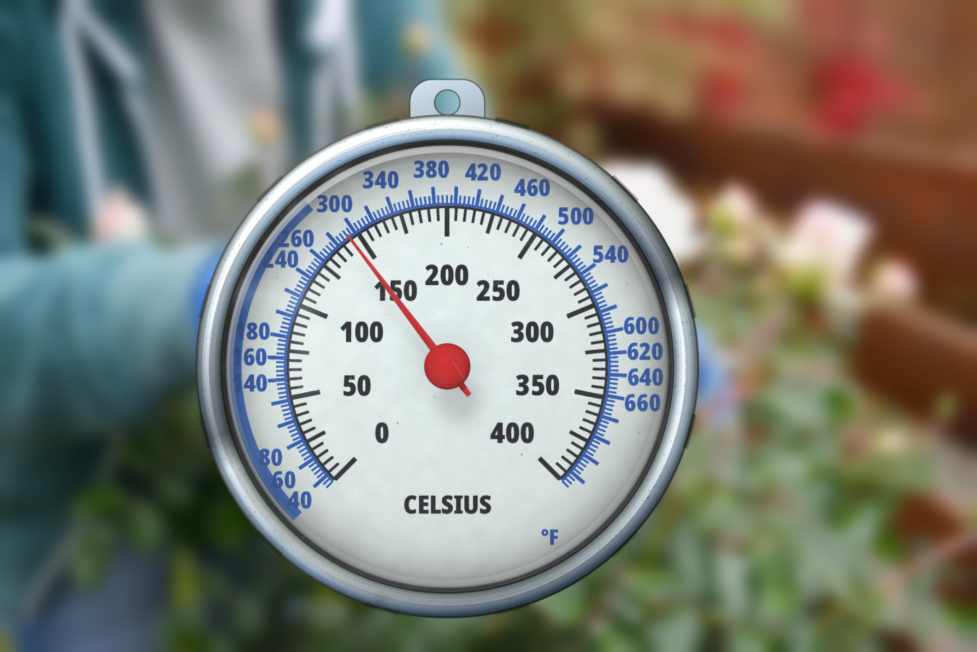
**145** °C
